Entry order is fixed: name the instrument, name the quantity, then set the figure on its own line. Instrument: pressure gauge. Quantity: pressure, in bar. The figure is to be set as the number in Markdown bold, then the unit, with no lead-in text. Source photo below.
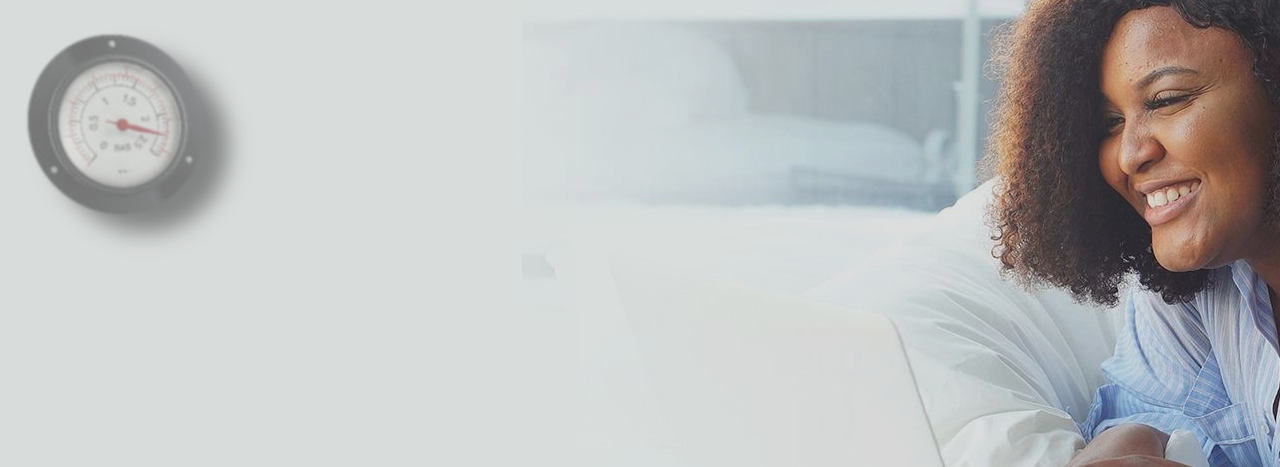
**2.25** bar
